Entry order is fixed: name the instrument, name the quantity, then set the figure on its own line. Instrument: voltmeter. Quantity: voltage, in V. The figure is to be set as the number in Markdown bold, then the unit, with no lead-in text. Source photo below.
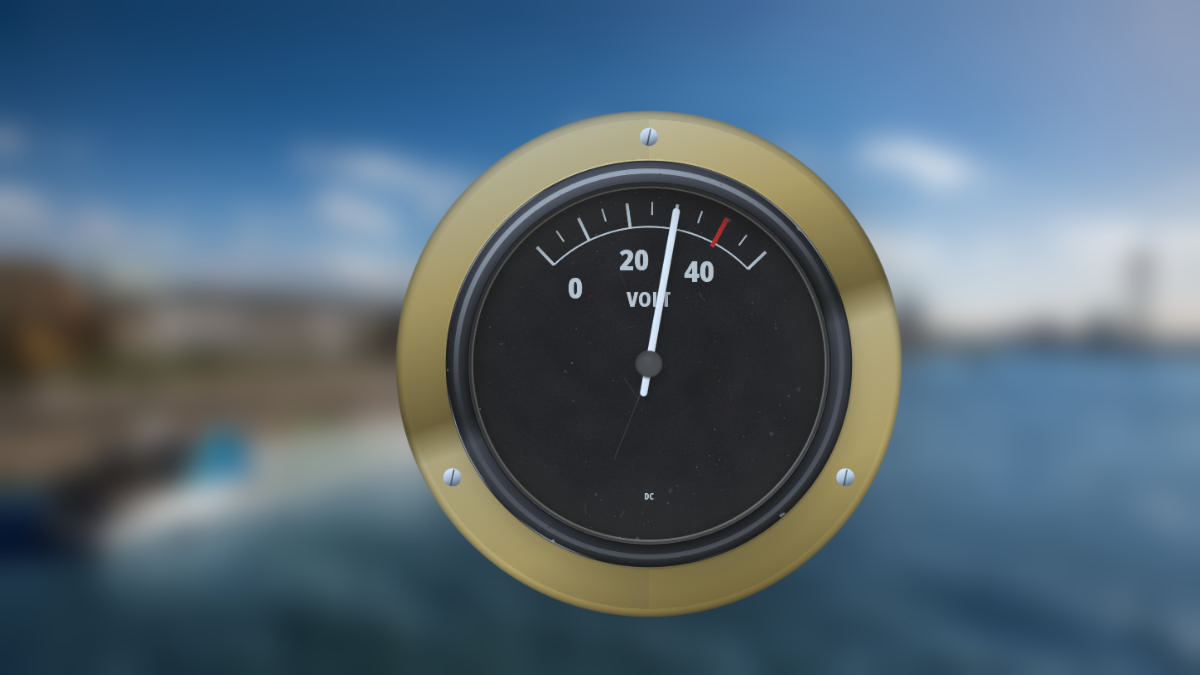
**30** V
